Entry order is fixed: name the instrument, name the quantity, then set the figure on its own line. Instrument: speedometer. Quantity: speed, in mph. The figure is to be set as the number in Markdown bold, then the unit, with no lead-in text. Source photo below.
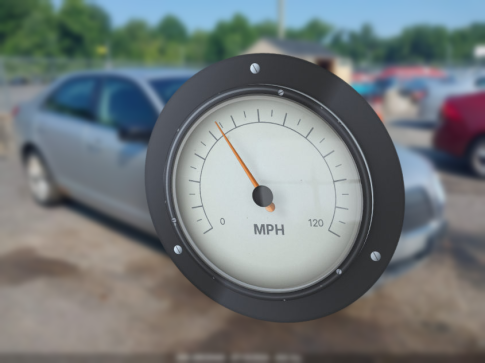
**45** mph
